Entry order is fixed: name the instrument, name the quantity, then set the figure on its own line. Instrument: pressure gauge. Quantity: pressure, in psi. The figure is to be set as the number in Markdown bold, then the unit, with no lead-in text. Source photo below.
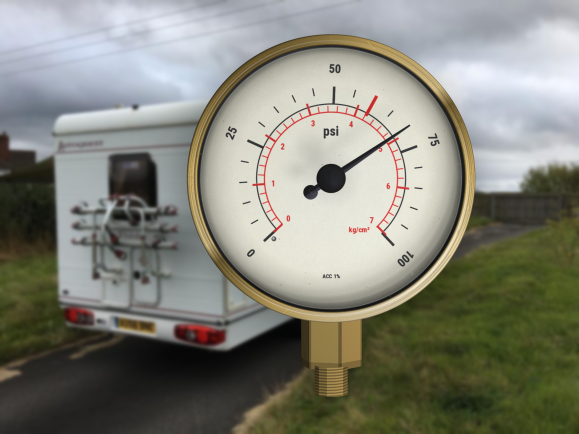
**70** psi
